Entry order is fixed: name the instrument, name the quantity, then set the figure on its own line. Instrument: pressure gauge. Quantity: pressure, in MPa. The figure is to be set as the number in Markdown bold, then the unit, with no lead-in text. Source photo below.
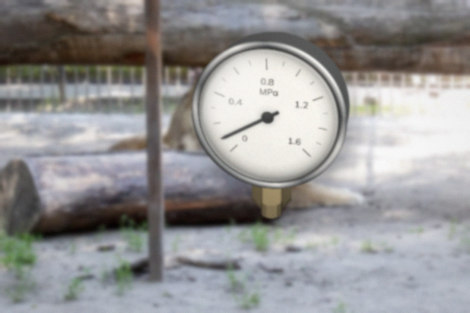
**0.1** MPa
